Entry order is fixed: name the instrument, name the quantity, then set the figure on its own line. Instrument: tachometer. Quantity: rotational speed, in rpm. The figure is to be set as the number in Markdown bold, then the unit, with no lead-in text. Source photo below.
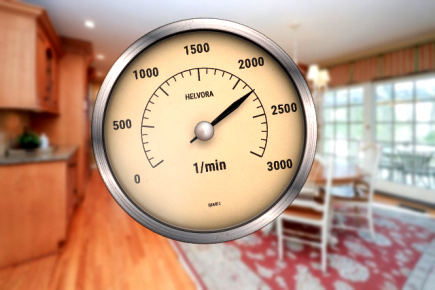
**2200** rpm
